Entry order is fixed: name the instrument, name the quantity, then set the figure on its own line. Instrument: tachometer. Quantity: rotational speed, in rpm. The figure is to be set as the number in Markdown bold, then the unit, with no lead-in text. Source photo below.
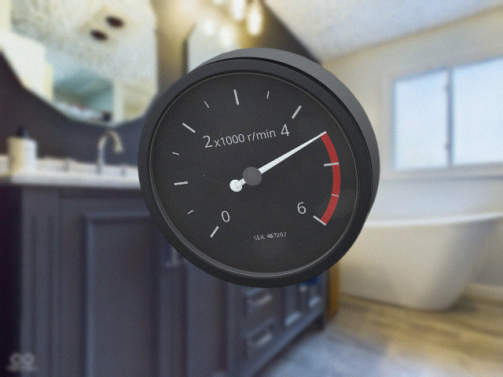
**4500** rpm
